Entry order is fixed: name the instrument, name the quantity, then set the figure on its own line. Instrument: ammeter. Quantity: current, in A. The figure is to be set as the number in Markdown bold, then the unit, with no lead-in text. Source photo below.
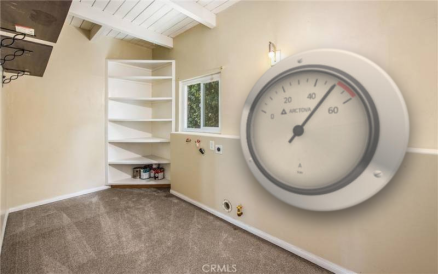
**50** A
